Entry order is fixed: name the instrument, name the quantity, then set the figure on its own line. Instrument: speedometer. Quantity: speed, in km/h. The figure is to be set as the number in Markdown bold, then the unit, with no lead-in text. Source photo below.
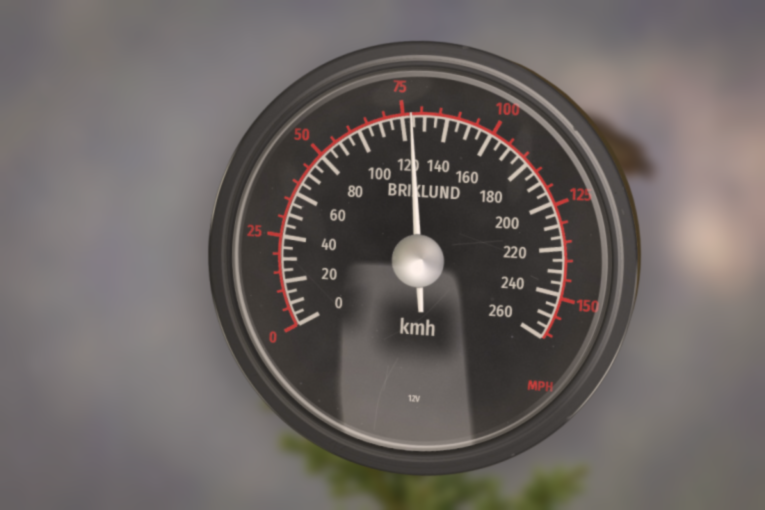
**125** km/h
